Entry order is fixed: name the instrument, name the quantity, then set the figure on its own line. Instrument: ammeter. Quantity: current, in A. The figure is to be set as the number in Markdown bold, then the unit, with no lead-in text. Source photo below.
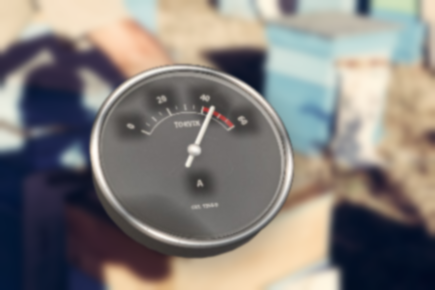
**45** A
